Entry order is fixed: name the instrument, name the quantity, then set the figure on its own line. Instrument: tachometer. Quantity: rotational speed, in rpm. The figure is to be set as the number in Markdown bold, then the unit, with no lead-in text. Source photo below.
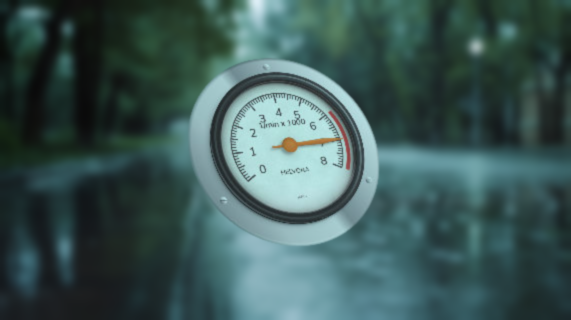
**7000** rpm
